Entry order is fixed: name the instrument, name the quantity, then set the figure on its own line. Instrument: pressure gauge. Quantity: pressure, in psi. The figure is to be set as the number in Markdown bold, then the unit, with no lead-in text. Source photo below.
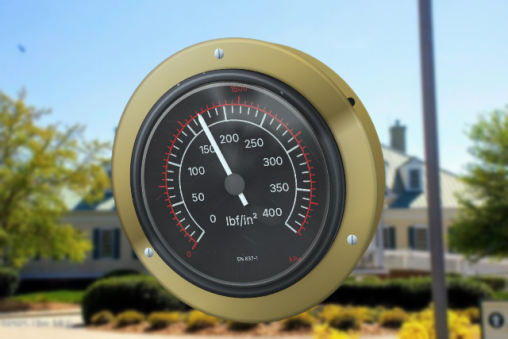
**170** psi
